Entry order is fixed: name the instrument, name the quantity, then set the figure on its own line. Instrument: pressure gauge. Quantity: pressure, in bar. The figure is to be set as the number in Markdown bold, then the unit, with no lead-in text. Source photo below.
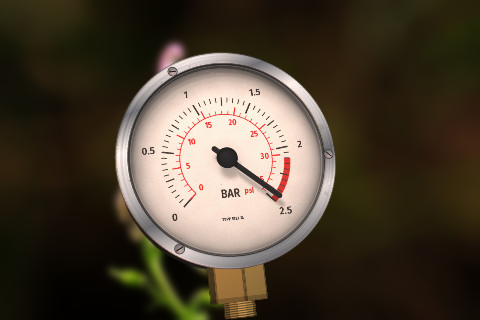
**2.45** bar
